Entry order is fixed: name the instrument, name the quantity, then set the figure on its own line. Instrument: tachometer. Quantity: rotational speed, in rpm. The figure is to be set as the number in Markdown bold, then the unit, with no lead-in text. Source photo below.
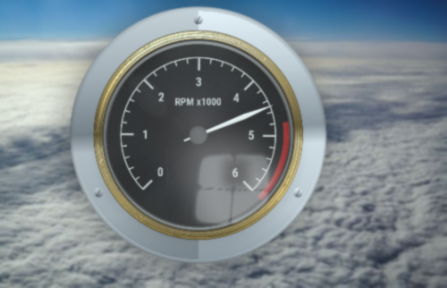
**4500** rpm
